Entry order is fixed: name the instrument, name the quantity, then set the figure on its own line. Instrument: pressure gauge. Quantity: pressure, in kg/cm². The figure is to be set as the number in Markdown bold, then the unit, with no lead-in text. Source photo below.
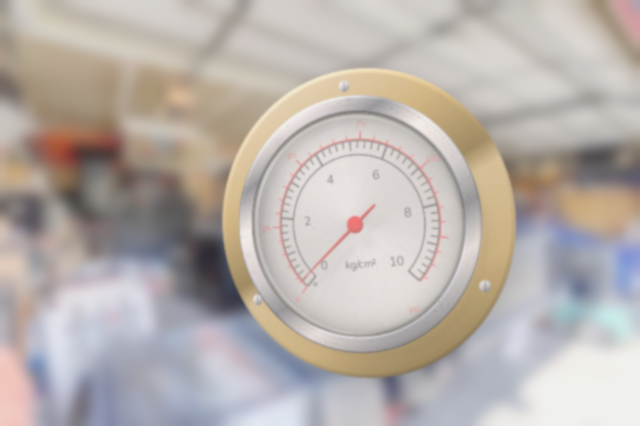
**0.2** kg/cm²
